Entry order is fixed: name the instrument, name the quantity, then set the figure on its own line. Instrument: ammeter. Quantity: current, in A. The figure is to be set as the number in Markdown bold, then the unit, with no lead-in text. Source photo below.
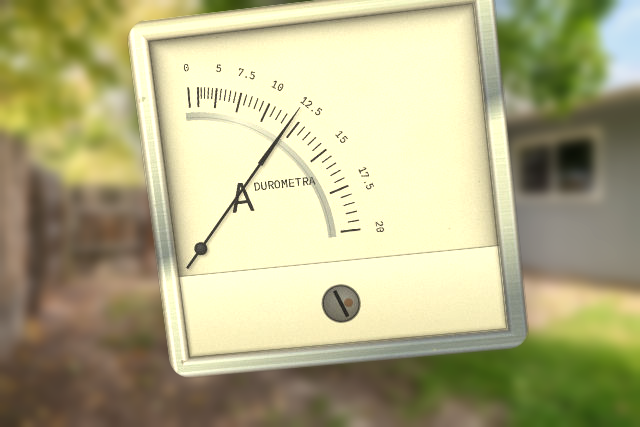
**12** A
